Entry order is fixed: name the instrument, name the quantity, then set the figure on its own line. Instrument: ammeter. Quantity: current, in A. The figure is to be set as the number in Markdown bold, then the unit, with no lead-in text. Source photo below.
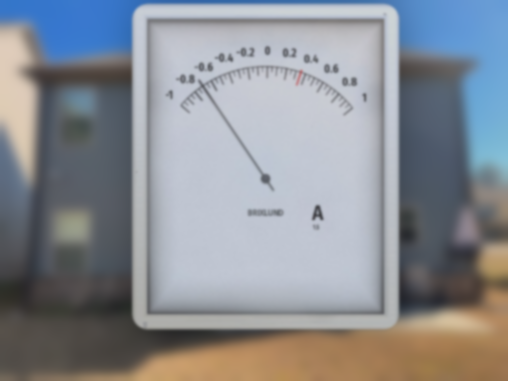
**-0.7** A
